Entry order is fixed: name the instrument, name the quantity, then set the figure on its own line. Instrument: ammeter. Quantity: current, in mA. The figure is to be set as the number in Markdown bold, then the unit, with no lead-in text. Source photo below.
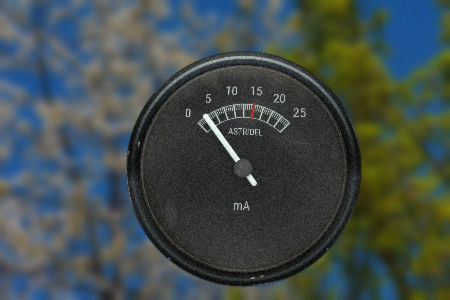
**2.5** mA
